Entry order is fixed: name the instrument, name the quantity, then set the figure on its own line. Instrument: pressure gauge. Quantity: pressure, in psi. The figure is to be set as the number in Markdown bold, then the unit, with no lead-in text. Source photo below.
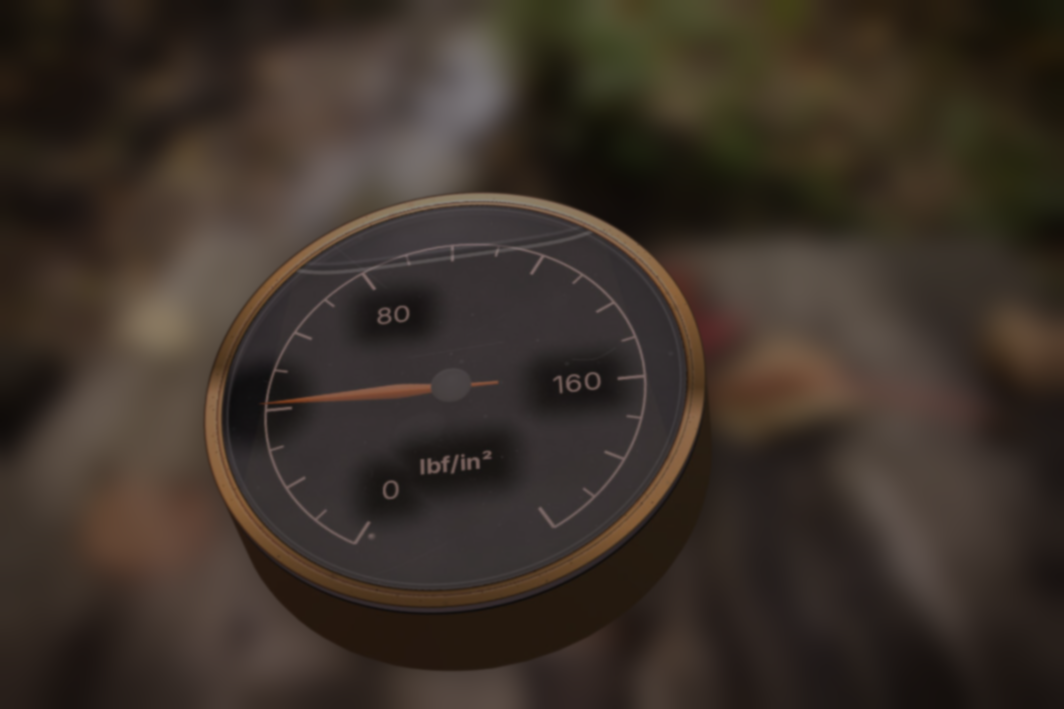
**40** psi
